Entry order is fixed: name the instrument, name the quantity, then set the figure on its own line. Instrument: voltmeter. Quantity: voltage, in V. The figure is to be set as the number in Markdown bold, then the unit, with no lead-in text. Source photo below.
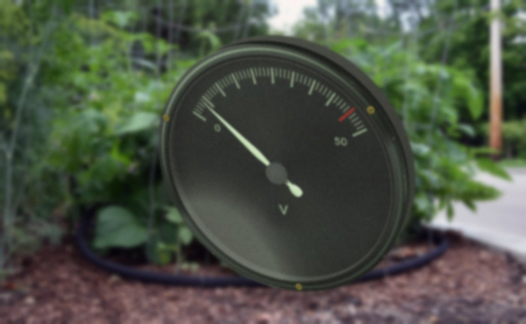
**5** V
